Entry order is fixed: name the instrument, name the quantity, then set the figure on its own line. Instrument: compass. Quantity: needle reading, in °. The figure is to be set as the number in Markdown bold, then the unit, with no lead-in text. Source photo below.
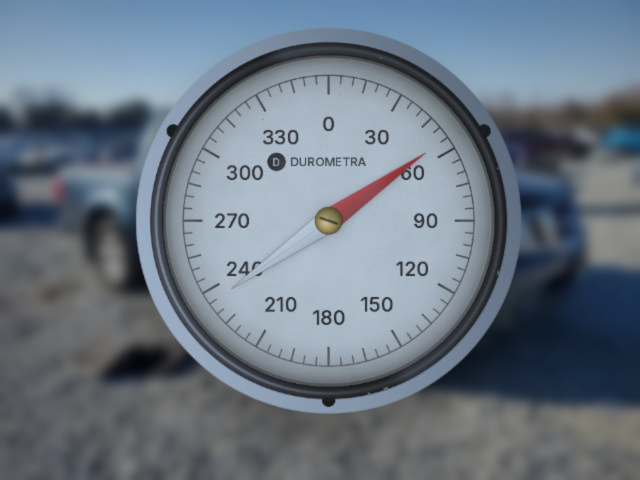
**55** °
